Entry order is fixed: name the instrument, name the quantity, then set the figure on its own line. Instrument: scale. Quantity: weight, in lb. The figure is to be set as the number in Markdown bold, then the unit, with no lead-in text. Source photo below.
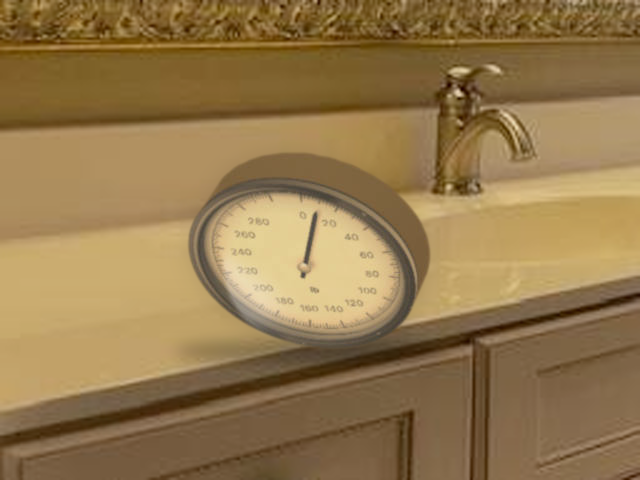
**10** lb
